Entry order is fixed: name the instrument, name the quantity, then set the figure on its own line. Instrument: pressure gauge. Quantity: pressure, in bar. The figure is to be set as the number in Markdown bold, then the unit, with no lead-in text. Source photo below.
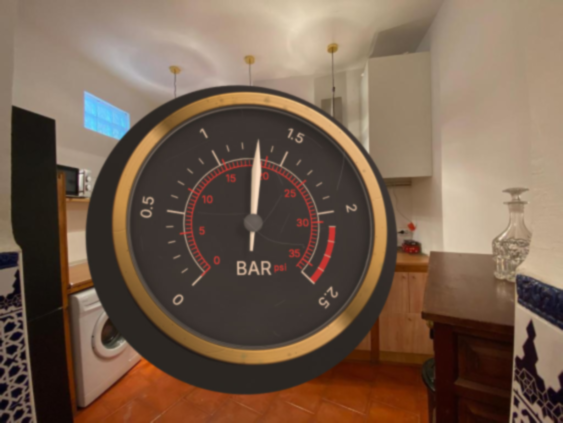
**1.3** bar
